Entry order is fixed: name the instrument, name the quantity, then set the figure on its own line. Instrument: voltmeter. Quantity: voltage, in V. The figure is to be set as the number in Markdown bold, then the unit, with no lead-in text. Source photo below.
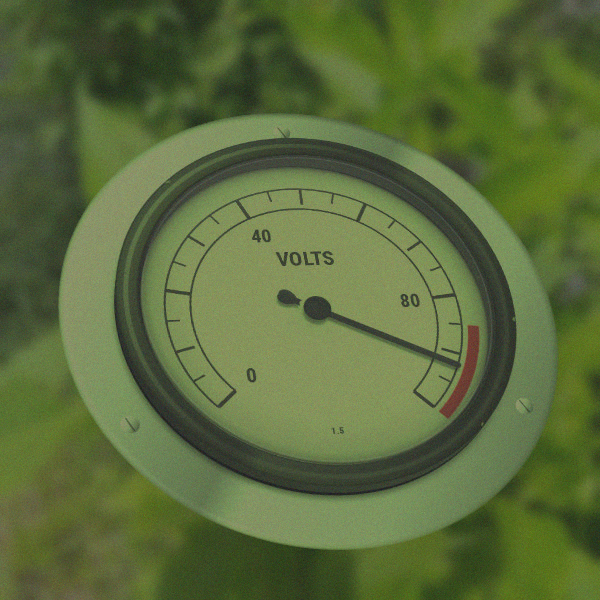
**92.5** V
